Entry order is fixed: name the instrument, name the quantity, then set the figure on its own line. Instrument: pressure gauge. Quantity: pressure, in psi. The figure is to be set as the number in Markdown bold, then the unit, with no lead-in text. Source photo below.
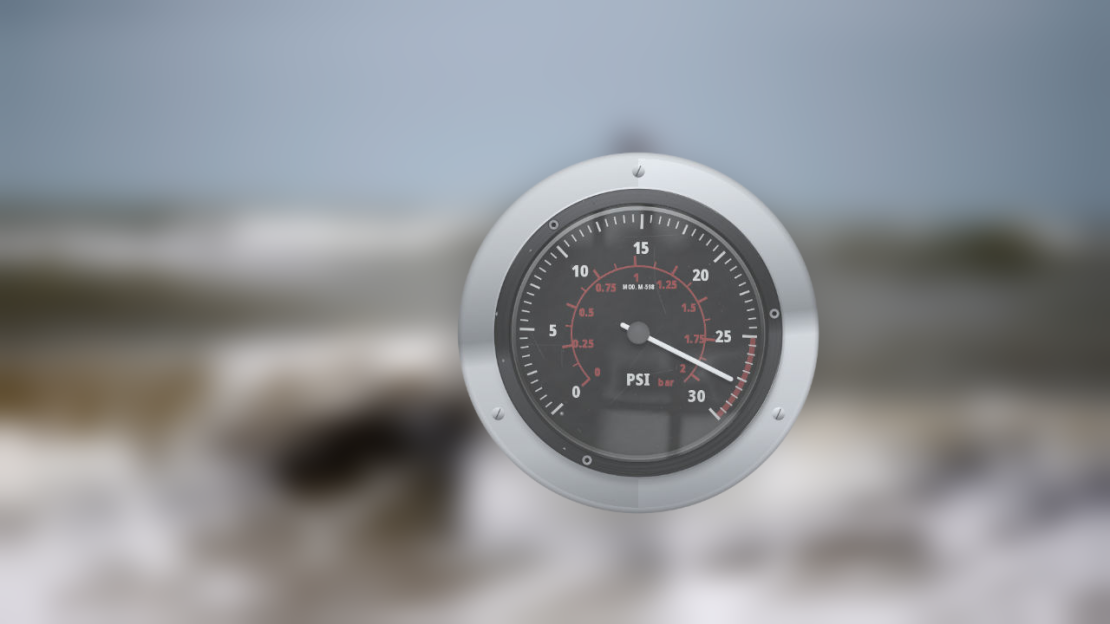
**27.75** psi
